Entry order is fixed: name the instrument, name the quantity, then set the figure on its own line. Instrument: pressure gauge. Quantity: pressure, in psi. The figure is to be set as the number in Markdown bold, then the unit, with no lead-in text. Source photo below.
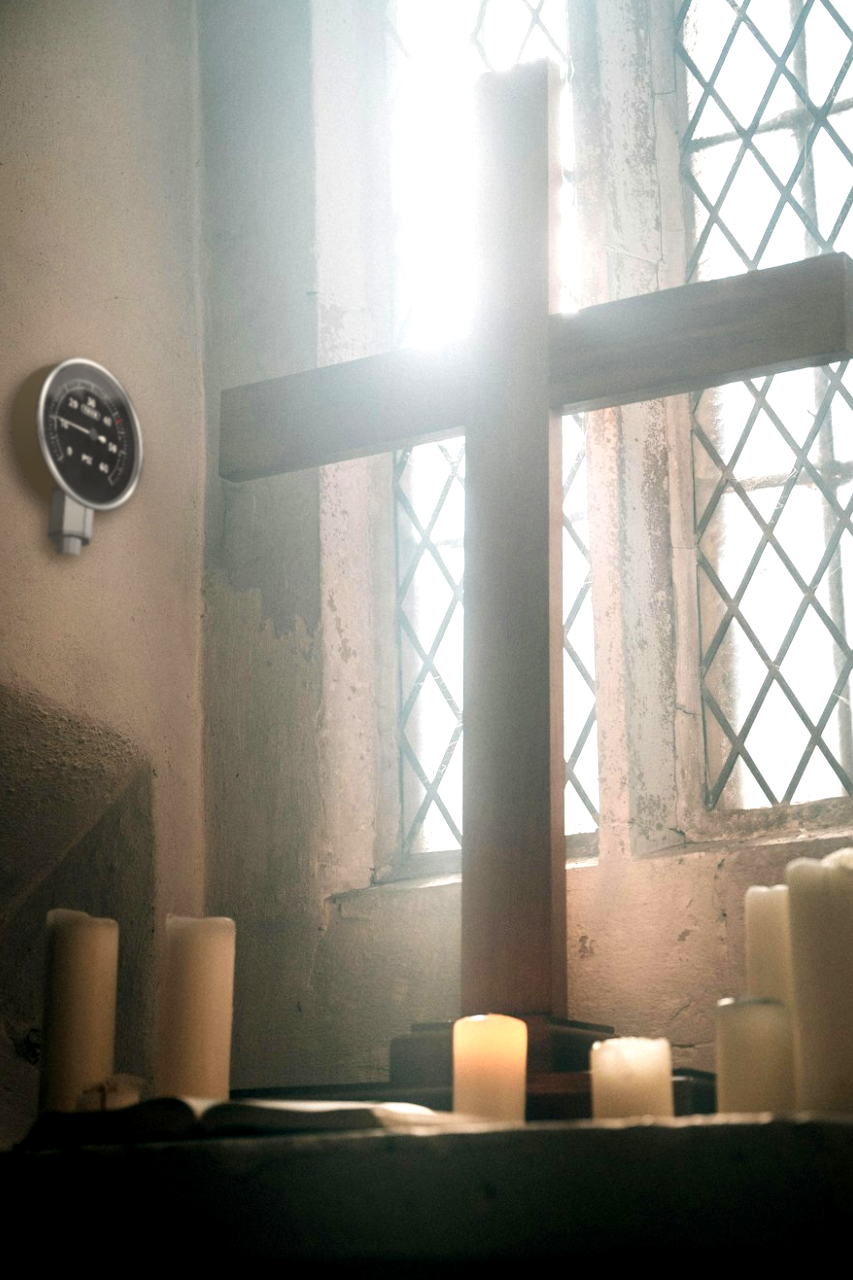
**10** psi
